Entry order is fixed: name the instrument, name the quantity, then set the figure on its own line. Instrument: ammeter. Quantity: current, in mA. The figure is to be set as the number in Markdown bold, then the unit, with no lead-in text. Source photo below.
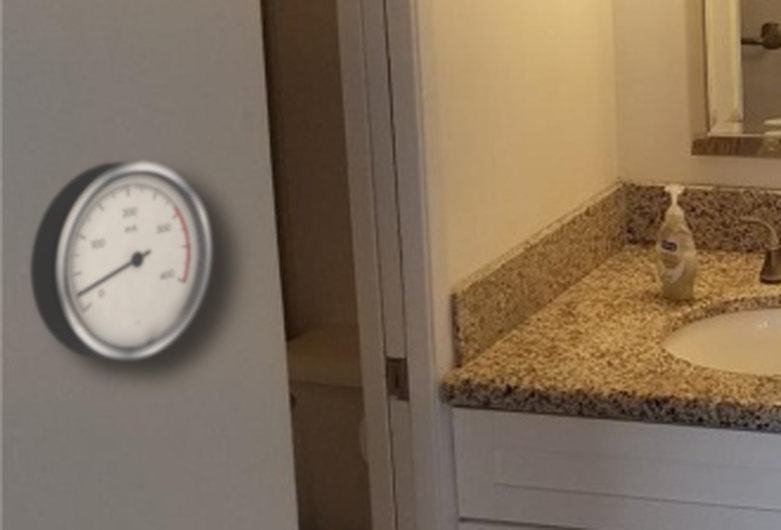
**25** mA
